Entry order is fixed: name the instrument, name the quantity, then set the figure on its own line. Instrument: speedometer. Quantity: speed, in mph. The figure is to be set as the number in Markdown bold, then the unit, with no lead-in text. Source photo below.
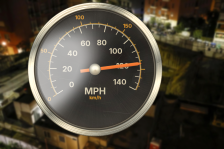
**120** mph
